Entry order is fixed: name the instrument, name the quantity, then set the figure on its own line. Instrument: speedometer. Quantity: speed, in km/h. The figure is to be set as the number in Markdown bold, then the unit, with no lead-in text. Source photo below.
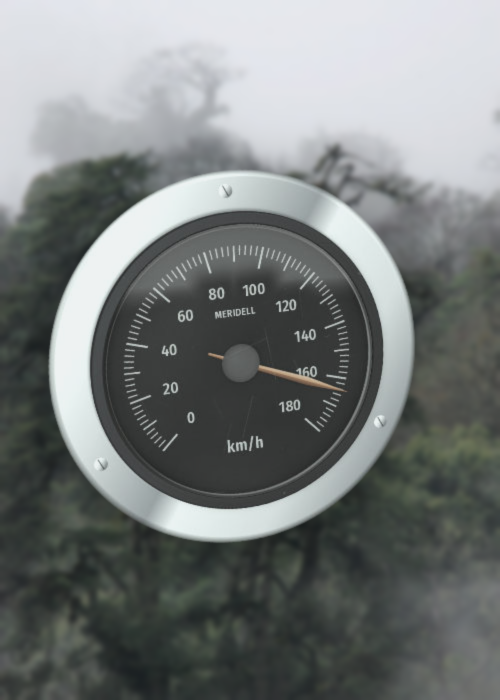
**164** km/h
